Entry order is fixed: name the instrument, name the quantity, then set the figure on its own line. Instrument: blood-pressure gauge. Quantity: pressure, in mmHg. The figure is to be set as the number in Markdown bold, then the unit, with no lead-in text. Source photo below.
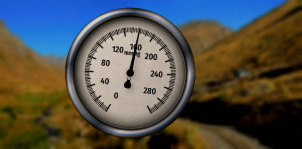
**160** mmHg
